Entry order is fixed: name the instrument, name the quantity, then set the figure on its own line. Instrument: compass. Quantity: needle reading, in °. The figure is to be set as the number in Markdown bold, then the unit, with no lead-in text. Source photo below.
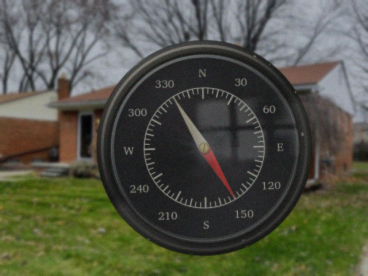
**150** °
